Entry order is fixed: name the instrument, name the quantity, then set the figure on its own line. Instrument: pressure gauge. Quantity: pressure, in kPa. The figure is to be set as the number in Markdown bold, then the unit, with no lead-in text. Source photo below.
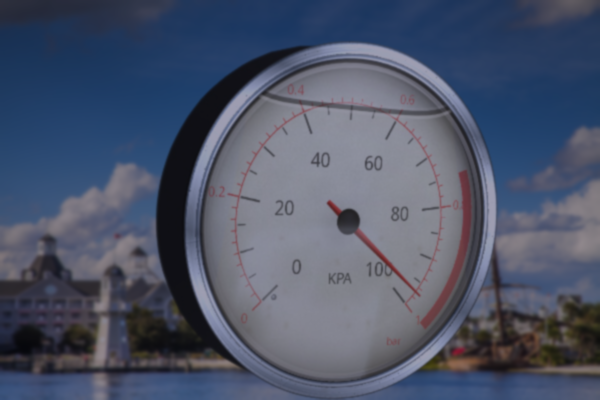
**97.5** kPa
